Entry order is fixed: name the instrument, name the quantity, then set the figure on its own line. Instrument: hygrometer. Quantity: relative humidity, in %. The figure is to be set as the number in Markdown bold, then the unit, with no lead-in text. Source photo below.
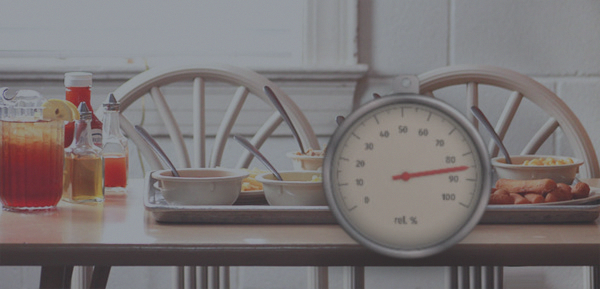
**85** %
